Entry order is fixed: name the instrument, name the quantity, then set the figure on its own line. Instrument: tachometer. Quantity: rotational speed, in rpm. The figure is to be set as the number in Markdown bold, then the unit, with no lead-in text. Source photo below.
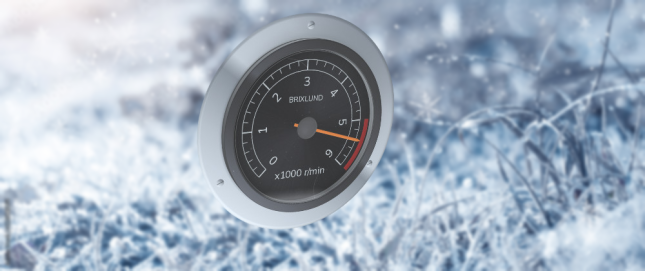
**5400** rpm
